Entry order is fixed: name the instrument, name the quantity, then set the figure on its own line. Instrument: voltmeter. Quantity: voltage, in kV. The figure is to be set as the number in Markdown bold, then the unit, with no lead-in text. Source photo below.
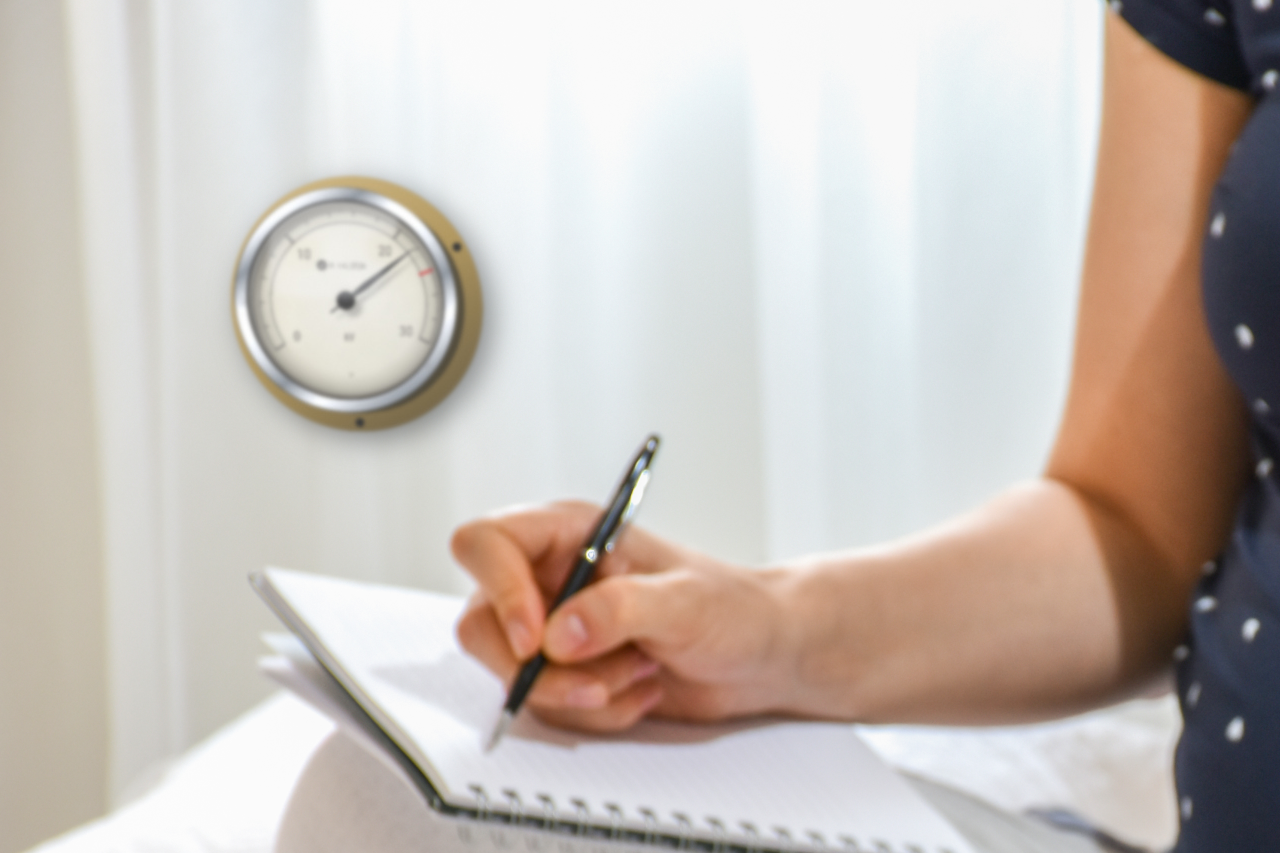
**22** kV
